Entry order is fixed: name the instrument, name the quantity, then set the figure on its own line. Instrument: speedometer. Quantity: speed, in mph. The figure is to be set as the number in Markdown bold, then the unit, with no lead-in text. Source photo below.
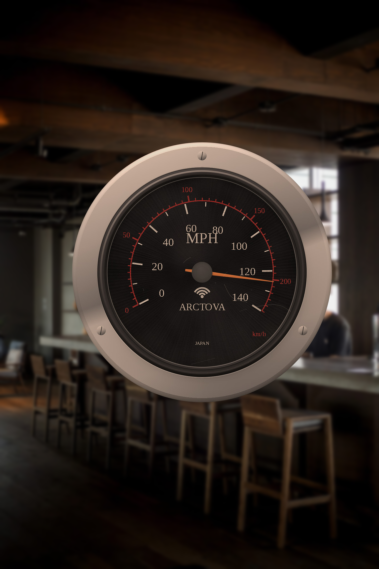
**125** mph
